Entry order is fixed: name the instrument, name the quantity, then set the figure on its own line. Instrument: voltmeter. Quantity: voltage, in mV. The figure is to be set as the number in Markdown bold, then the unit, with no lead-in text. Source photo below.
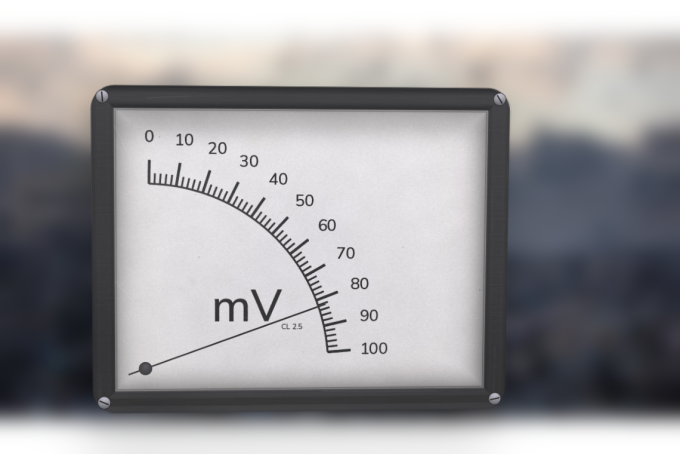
**82** mV
